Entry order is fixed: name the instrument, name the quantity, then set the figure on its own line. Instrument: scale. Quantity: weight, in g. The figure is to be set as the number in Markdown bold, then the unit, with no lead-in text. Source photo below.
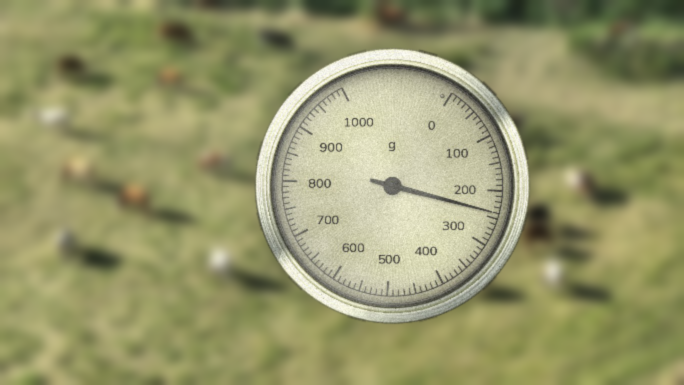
**240** g
